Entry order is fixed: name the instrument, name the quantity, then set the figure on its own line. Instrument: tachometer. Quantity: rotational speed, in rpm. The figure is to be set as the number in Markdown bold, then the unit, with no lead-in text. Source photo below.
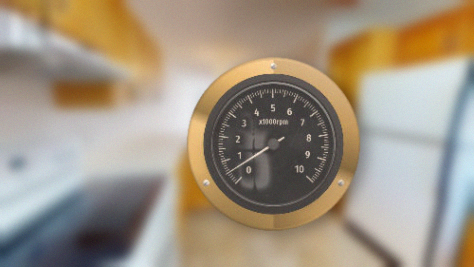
**500** rpm
